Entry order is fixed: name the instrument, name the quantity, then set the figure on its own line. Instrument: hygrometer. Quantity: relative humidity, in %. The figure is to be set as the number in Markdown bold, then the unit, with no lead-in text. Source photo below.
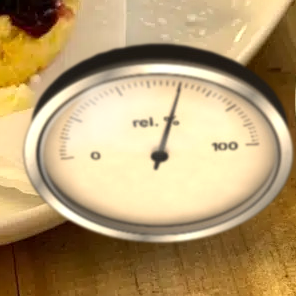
**60** %
